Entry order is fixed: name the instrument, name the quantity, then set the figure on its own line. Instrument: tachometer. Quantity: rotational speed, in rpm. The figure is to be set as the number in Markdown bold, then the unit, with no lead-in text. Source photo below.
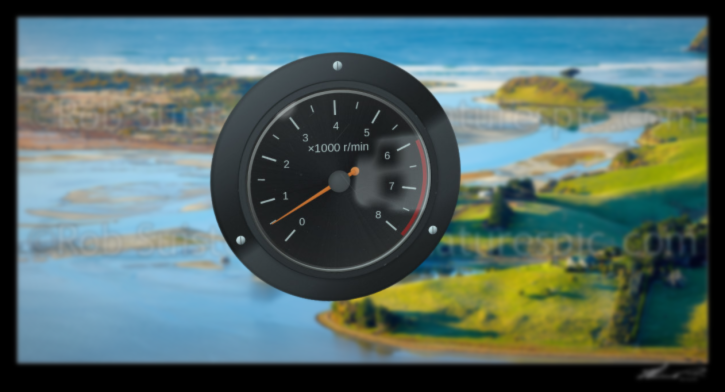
**500** rpm
